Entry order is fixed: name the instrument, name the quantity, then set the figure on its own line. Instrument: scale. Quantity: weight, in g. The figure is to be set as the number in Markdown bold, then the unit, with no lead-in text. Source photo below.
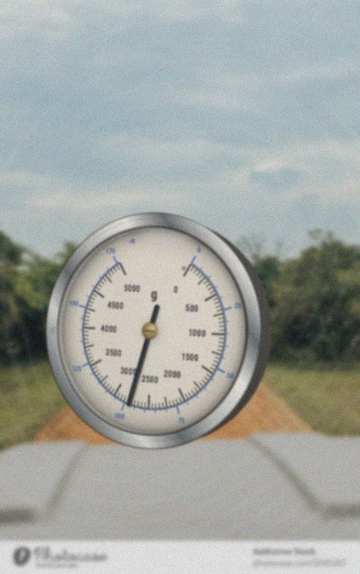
**2750** g
